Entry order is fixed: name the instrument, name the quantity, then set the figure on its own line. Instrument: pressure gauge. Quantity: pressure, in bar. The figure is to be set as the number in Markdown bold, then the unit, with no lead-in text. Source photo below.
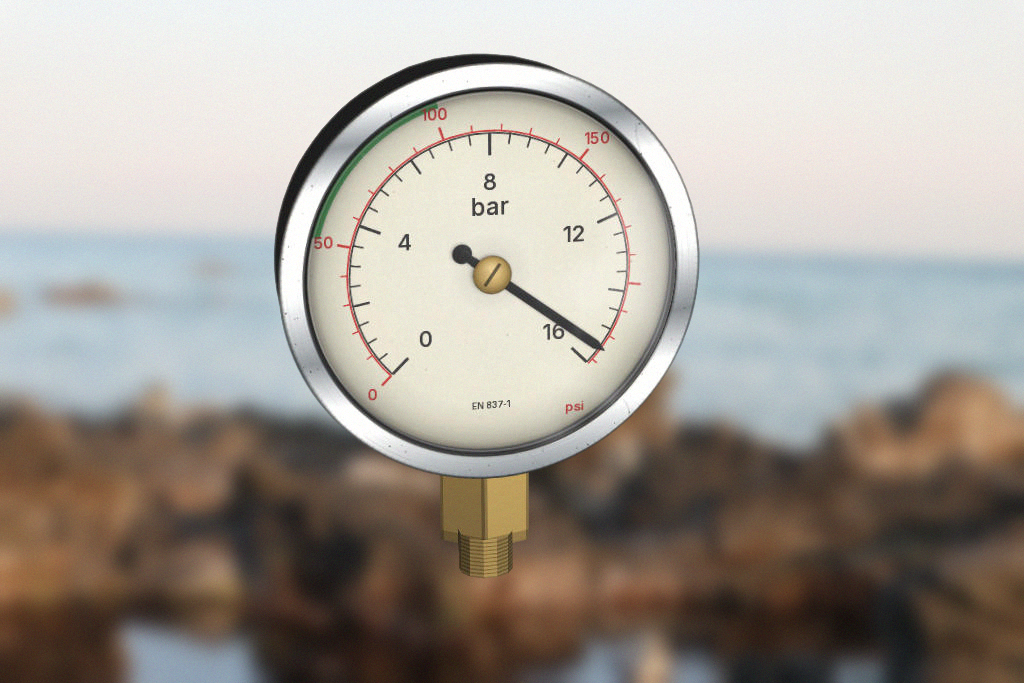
**15.5** bar
